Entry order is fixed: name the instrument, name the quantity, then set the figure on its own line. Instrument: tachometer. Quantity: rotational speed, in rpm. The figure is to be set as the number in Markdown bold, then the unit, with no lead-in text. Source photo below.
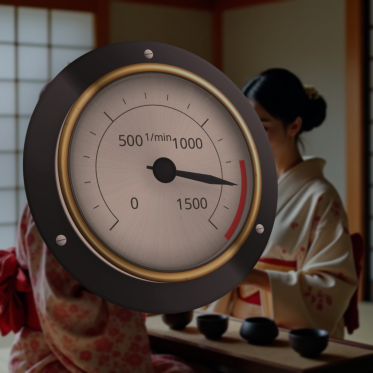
**1300** rpm
